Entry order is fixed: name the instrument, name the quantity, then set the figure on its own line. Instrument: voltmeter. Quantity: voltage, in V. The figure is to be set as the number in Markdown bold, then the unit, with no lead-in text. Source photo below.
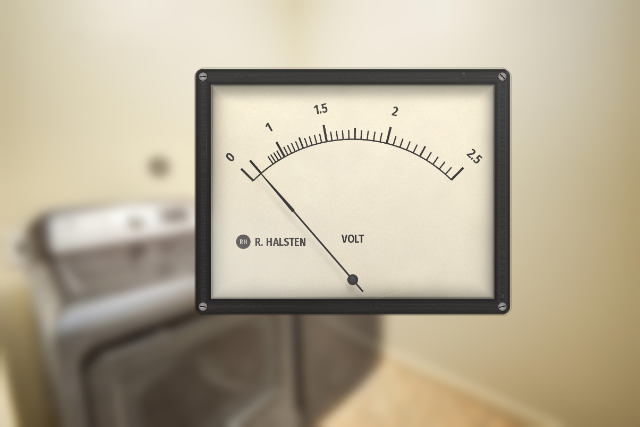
**0.5** V
